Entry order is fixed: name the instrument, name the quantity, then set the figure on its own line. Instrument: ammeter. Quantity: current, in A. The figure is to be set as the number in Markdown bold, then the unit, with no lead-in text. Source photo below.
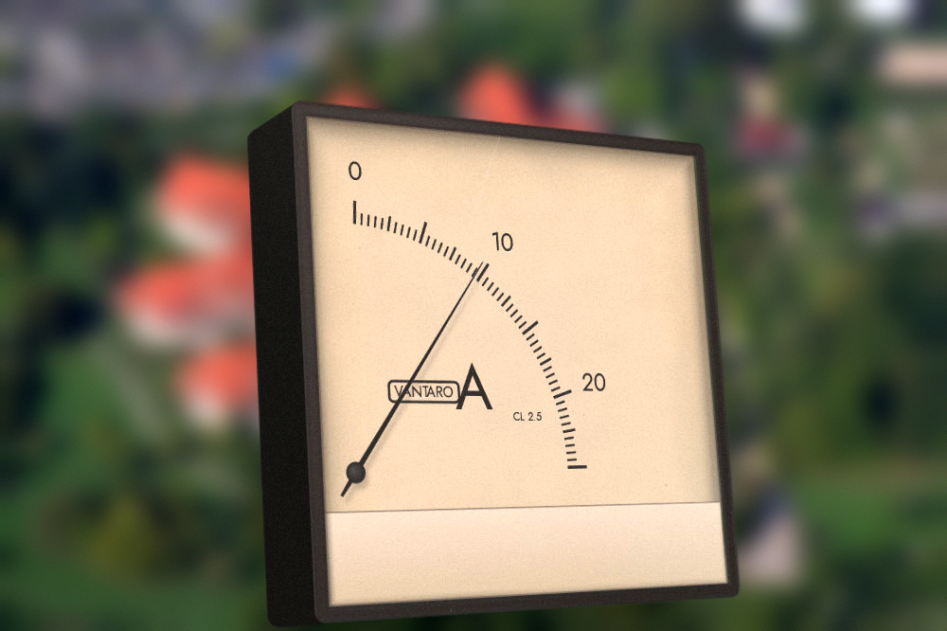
**9.5** A
